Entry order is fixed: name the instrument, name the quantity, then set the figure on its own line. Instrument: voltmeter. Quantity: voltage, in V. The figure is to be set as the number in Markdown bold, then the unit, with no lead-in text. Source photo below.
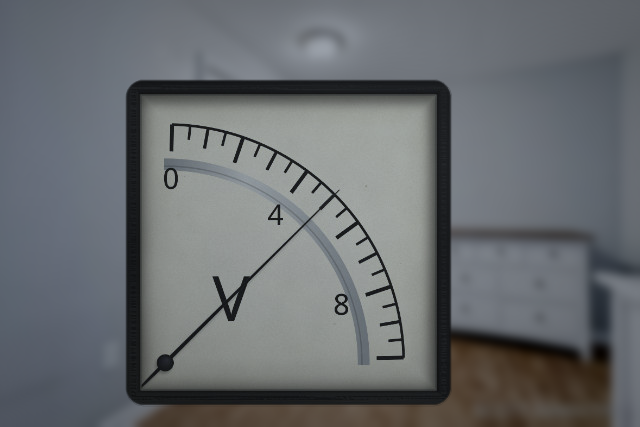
**5** V
